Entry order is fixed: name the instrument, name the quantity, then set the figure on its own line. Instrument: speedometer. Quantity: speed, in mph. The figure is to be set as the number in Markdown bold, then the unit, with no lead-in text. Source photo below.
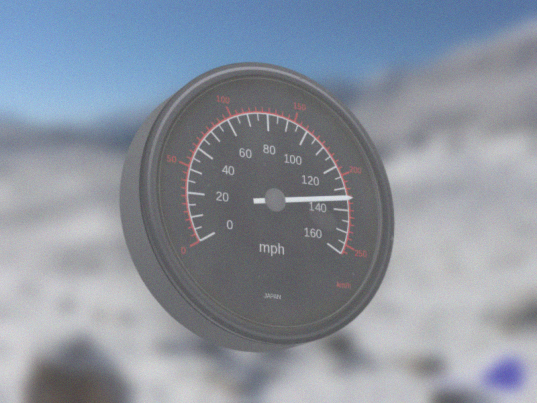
**135** mph
